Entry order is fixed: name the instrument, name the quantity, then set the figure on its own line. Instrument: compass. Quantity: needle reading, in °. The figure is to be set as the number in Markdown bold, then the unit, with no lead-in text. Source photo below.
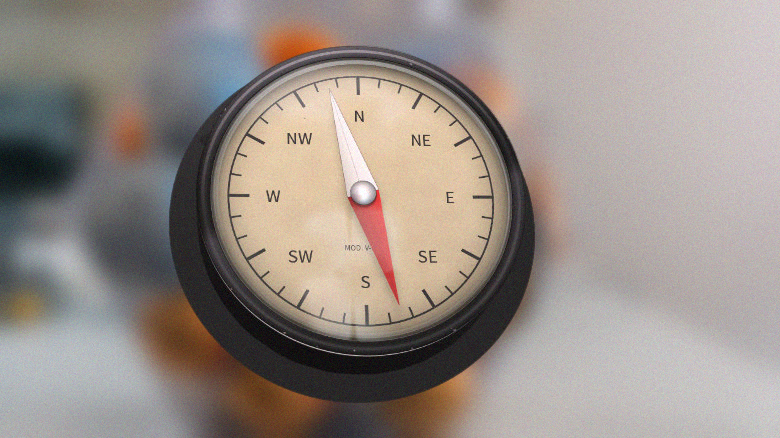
**165** °
